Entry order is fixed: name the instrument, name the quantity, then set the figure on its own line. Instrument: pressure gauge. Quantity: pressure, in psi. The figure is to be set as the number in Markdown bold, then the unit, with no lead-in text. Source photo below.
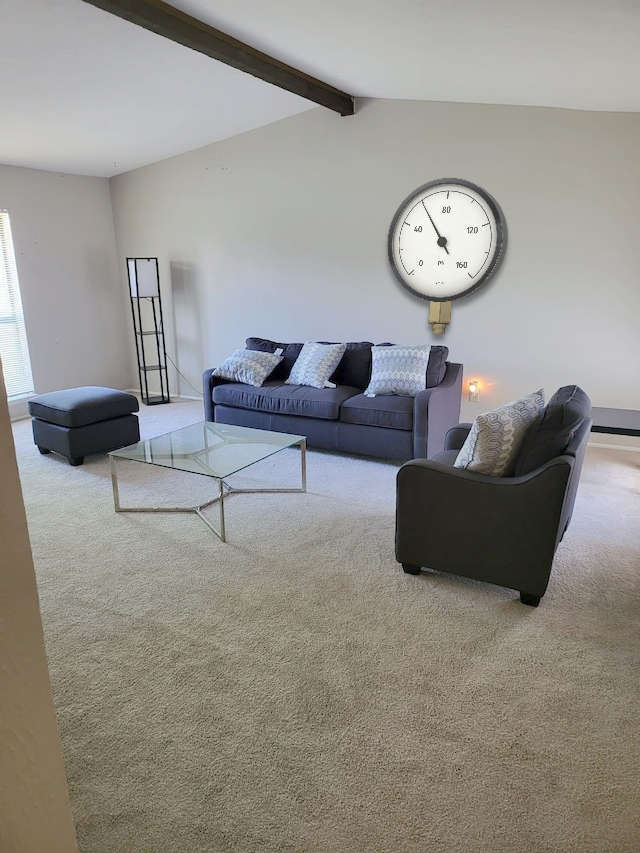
**60** psi
